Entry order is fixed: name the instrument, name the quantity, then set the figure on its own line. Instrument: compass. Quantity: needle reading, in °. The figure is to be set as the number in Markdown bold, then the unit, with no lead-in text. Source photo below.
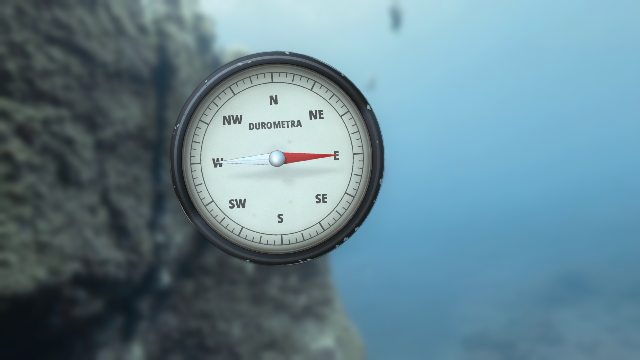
**90** °
